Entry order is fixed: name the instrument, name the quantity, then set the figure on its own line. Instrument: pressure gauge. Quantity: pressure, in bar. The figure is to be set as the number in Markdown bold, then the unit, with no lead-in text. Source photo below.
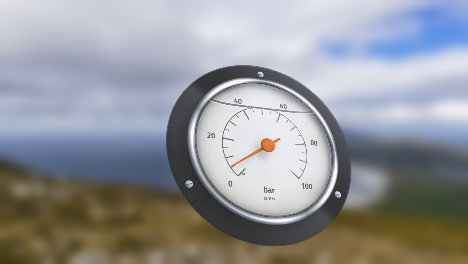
**5** bar
